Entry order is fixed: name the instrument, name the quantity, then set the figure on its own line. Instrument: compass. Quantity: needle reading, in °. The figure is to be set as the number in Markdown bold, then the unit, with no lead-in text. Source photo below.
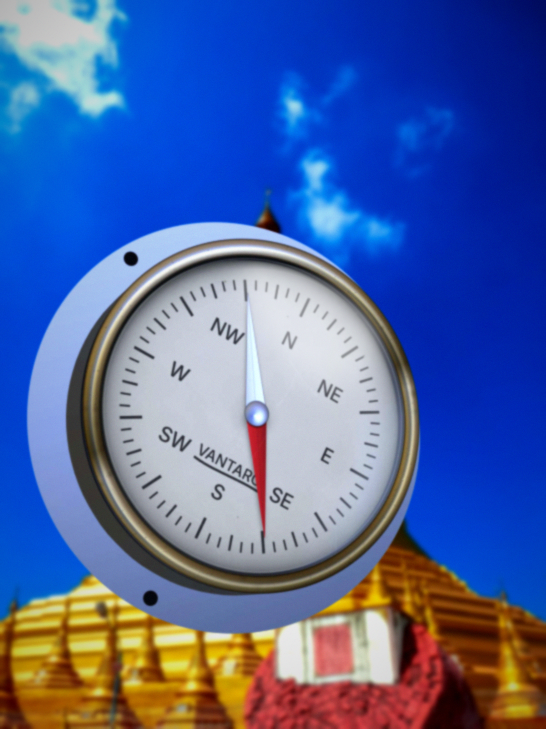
**150** °
